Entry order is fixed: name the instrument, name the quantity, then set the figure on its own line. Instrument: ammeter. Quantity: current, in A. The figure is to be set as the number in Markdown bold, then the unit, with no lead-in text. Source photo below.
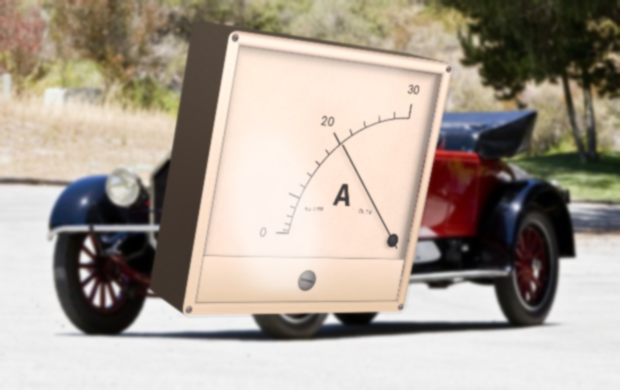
**20** A
